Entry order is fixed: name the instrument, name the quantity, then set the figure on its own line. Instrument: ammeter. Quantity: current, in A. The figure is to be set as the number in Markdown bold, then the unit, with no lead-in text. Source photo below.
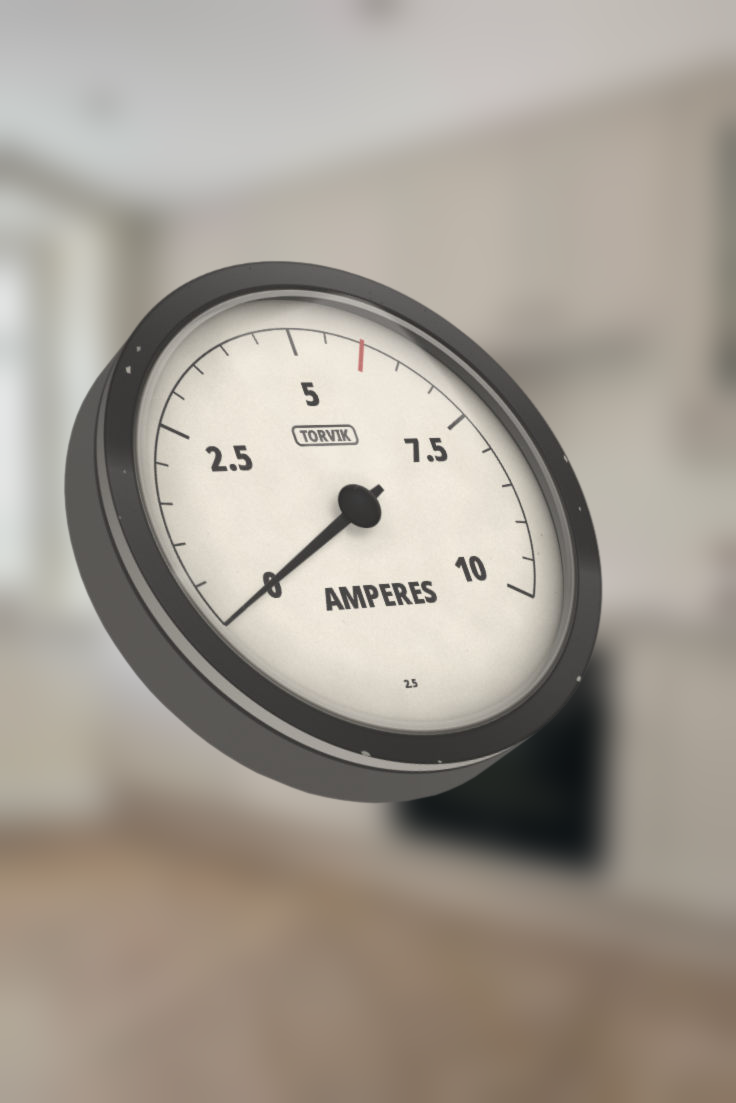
**0** A
